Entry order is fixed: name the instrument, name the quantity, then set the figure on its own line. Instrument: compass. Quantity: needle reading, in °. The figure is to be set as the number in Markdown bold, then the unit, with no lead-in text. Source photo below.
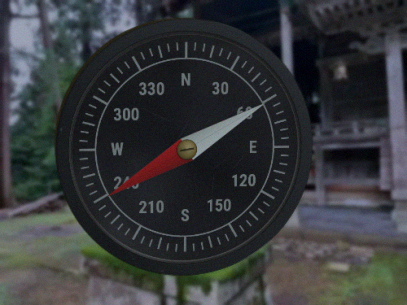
**240** °
